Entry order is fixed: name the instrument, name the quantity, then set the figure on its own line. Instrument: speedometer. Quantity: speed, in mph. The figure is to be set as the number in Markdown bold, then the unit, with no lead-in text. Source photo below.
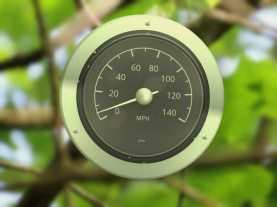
**5** mph
